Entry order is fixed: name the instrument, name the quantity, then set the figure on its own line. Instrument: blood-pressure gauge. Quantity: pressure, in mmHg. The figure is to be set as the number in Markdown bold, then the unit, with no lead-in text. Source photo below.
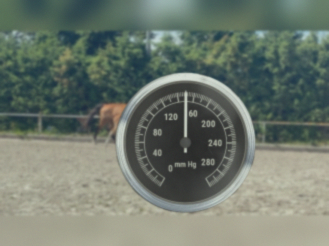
**150** mmHg
